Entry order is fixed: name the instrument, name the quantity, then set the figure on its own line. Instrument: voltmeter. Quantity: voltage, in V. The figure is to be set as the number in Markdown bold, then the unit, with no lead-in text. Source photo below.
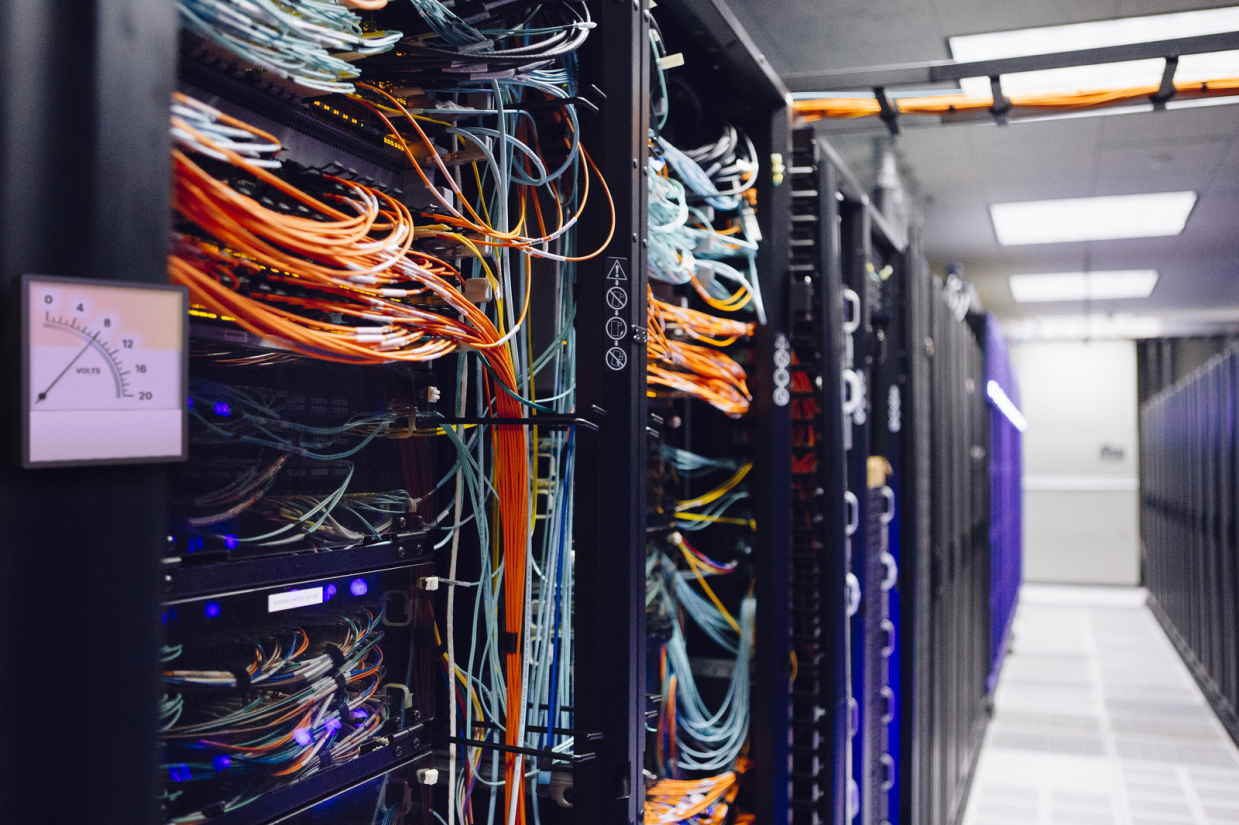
**8** V
